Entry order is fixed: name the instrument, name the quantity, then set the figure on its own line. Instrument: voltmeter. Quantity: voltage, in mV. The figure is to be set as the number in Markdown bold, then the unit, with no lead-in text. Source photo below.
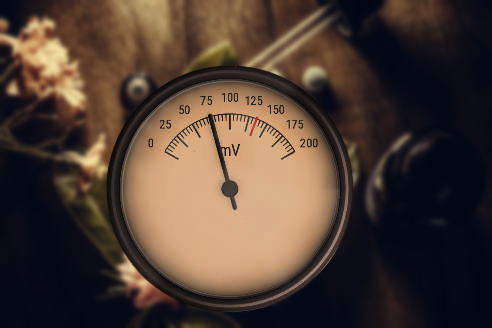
**75** mV
